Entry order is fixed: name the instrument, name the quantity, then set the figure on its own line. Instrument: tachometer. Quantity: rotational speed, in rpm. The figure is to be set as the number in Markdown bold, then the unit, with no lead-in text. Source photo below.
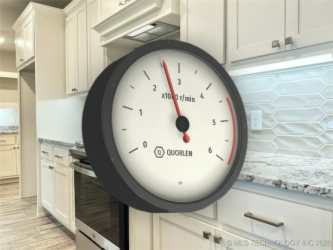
**2500** rpm
